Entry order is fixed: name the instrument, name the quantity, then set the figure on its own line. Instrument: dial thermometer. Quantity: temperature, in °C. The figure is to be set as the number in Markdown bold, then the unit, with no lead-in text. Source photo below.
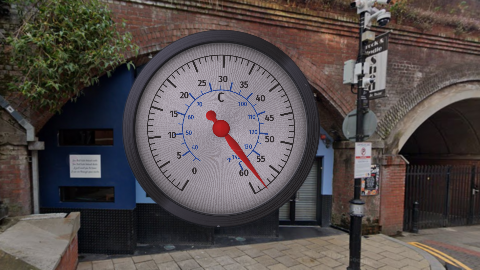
**58** °C
